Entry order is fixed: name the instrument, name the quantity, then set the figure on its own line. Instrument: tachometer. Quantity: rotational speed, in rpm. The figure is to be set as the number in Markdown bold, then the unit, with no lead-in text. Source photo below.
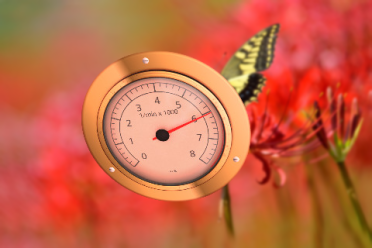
**6000** rpm
